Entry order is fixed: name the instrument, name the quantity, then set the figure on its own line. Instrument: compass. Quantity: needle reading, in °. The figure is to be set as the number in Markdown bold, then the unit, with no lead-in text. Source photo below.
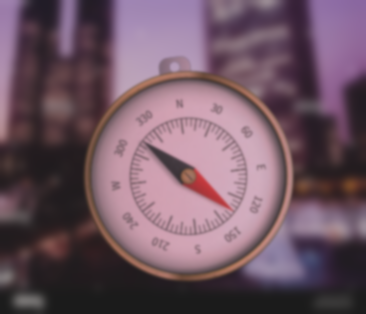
**135** °
